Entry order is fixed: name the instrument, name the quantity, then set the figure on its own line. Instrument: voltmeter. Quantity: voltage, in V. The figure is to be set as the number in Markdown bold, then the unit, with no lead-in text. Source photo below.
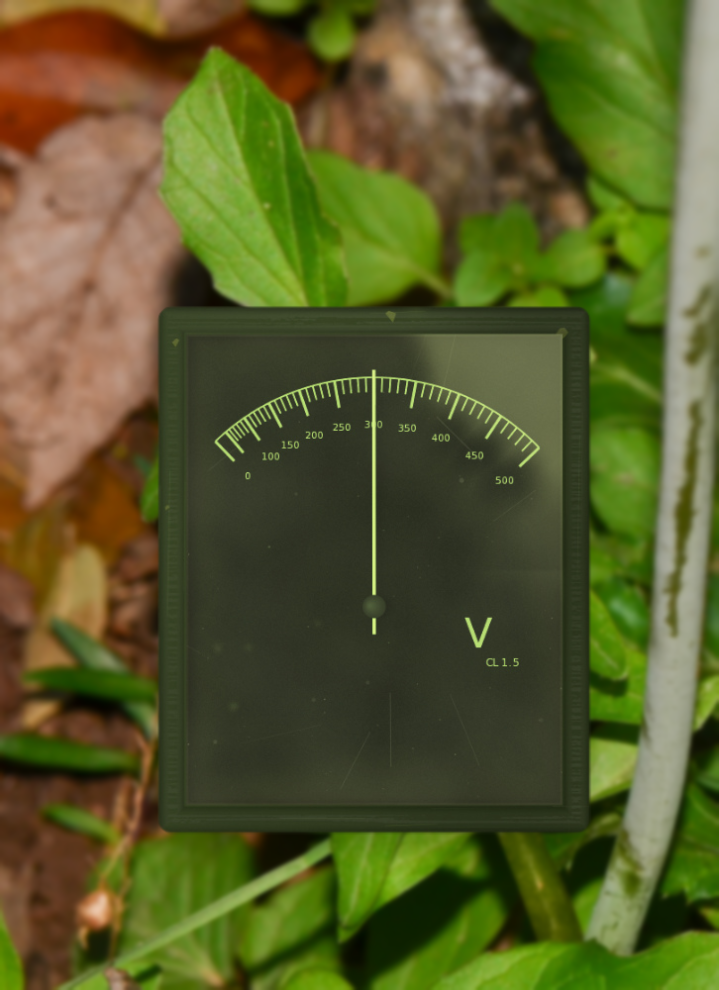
**300** V
